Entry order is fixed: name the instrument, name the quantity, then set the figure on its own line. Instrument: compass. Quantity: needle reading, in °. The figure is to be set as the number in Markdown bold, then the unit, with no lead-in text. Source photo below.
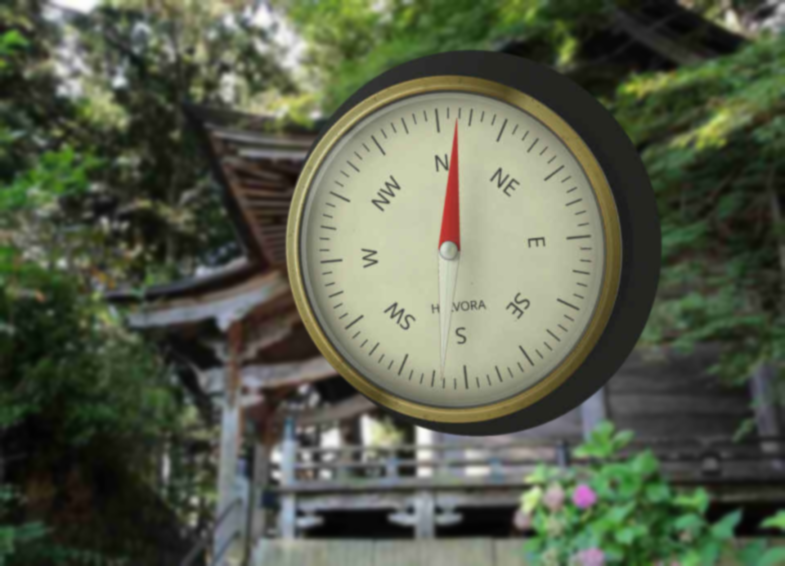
**10** °
